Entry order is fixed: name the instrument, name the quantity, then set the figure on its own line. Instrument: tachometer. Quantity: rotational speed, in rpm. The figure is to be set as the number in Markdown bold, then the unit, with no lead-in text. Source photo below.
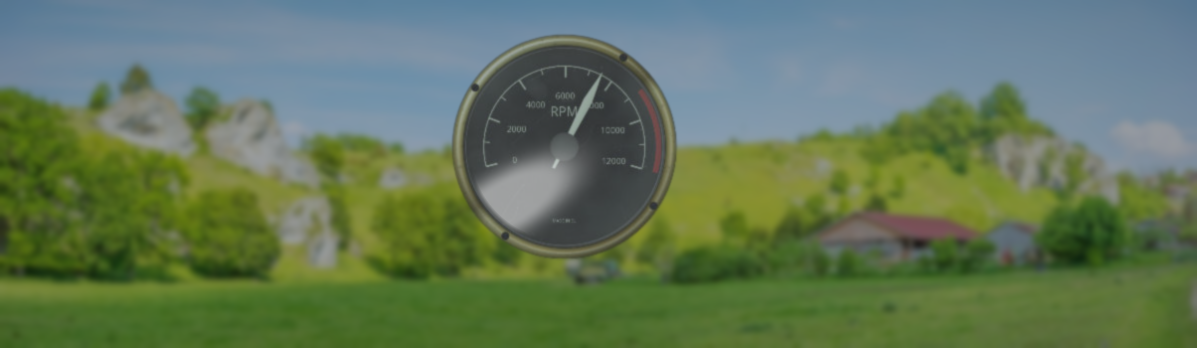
**7500** rpm
